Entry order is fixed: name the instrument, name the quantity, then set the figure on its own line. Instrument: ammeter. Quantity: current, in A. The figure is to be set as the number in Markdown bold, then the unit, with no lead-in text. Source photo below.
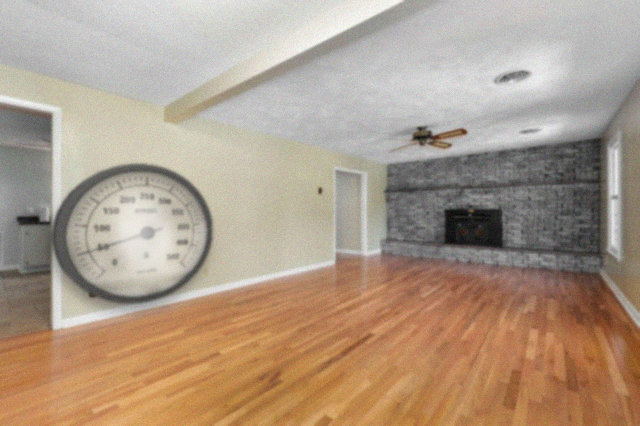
**50** A
